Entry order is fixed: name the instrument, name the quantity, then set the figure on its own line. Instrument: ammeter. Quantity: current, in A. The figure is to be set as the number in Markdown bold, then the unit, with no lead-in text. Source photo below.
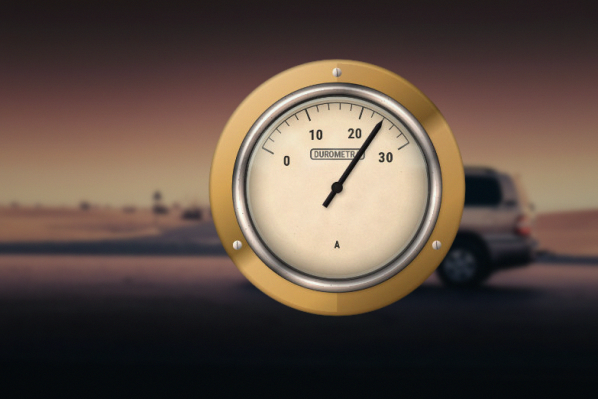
**24** A
